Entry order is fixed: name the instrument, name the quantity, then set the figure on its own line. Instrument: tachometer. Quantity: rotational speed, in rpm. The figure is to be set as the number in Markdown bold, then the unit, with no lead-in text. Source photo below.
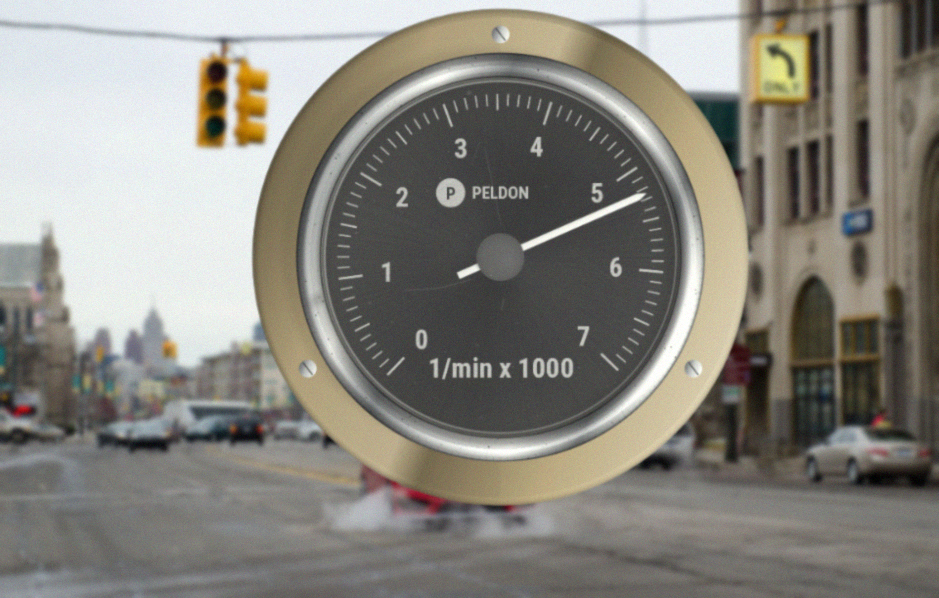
**5250** rpm
